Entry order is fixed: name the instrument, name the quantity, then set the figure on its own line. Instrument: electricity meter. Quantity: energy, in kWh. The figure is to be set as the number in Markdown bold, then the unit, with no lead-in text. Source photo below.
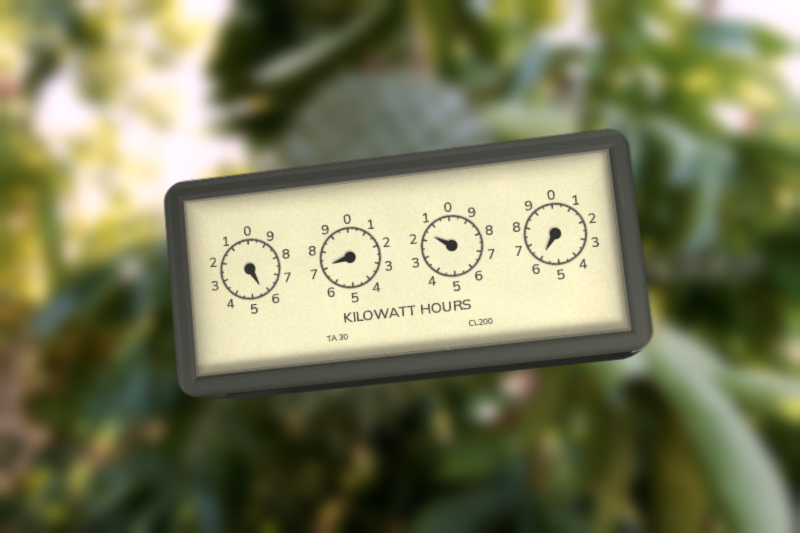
**5716** kWh
